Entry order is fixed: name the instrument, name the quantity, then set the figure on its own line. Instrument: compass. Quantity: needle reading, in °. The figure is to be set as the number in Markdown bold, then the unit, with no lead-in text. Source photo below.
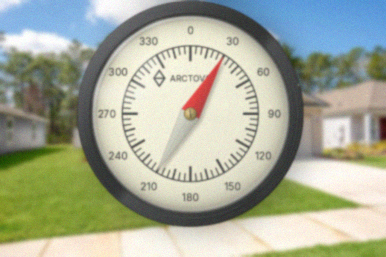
**30** °
